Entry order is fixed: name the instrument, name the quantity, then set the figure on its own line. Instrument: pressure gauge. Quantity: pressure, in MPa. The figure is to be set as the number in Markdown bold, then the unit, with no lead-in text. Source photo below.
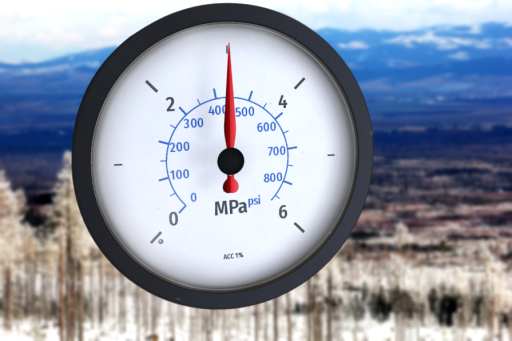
**3** MPa
